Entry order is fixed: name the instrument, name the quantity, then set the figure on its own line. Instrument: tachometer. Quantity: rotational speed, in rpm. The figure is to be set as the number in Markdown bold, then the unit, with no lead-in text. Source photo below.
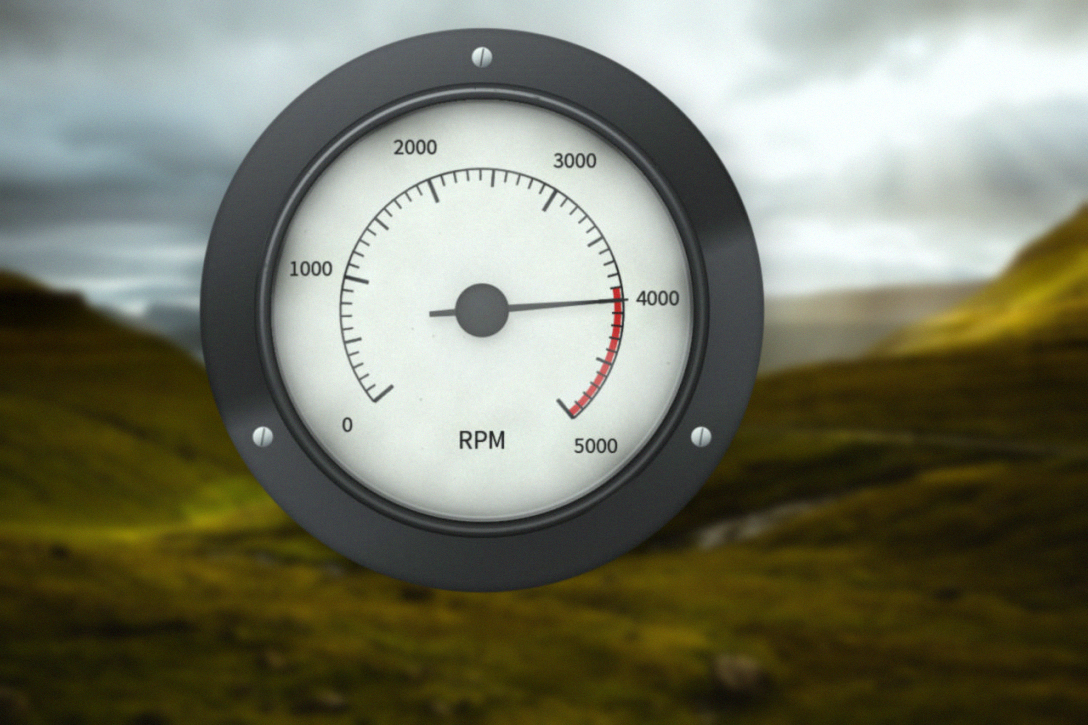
**4000** rpm
